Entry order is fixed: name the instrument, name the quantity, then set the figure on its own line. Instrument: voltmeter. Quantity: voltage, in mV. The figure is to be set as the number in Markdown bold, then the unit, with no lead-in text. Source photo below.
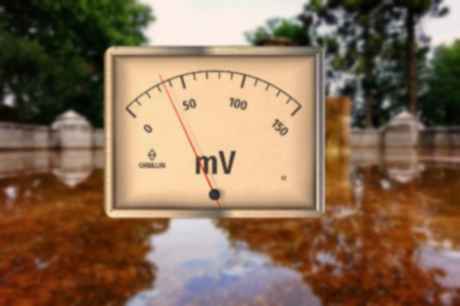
**35** mV
